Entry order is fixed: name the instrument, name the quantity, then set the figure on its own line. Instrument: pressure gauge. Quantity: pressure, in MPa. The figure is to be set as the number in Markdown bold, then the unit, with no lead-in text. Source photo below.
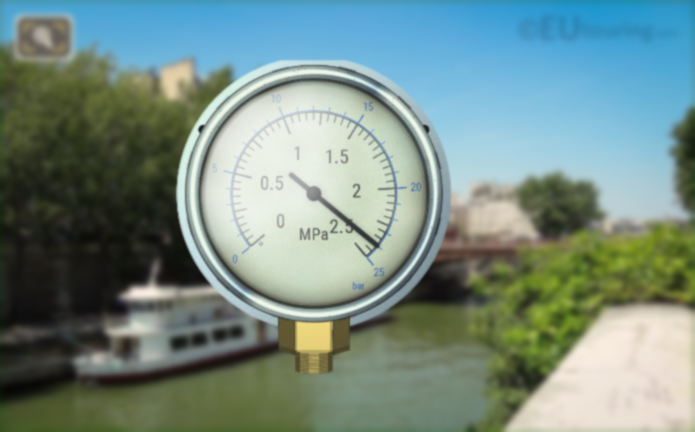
**2.4** MPa
